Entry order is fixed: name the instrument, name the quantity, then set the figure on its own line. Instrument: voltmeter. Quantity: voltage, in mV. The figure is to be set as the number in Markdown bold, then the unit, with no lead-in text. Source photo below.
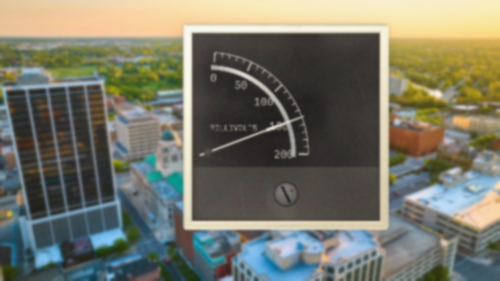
**150** mV
